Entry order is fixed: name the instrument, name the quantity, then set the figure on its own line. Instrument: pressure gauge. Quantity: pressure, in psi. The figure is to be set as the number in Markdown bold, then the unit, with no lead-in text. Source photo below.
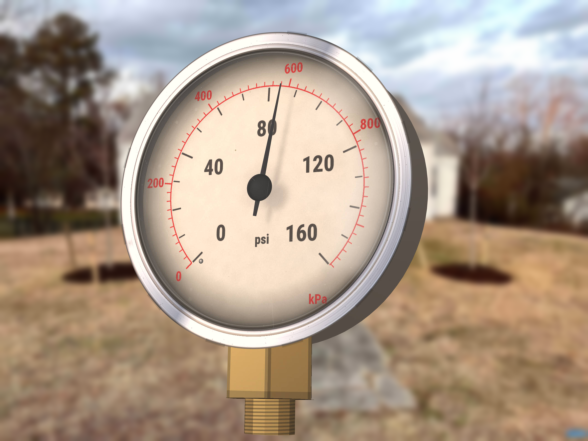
**85** psi
